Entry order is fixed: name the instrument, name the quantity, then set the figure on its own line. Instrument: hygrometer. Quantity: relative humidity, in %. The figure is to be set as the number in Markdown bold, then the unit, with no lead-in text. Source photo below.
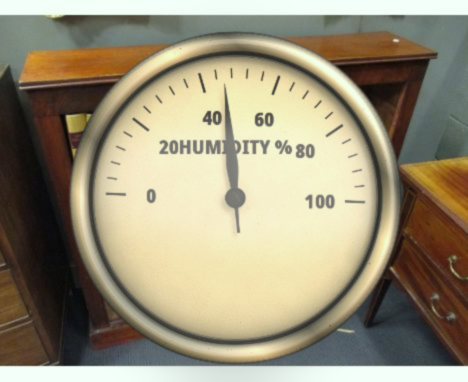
**46** %
